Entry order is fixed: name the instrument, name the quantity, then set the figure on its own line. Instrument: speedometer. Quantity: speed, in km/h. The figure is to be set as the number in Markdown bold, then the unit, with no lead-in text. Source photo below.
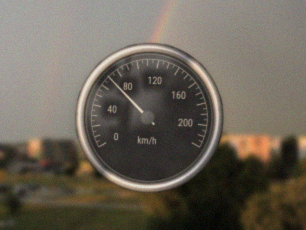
**70** km/h
